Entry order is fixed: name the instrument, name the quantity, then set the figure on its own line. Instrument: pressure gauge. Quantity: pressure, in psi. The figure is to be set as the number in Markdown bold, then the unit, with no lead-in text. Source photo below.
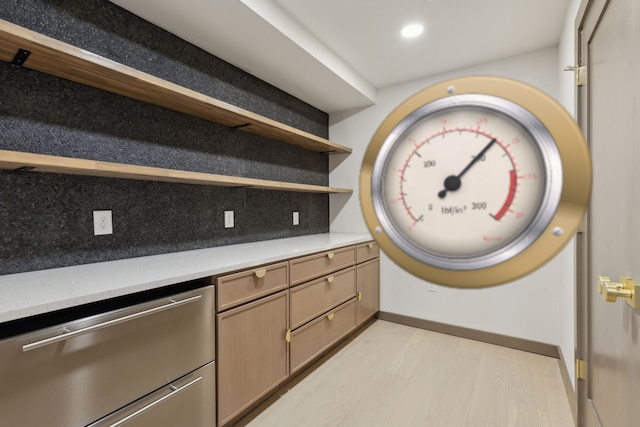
**200** psi
